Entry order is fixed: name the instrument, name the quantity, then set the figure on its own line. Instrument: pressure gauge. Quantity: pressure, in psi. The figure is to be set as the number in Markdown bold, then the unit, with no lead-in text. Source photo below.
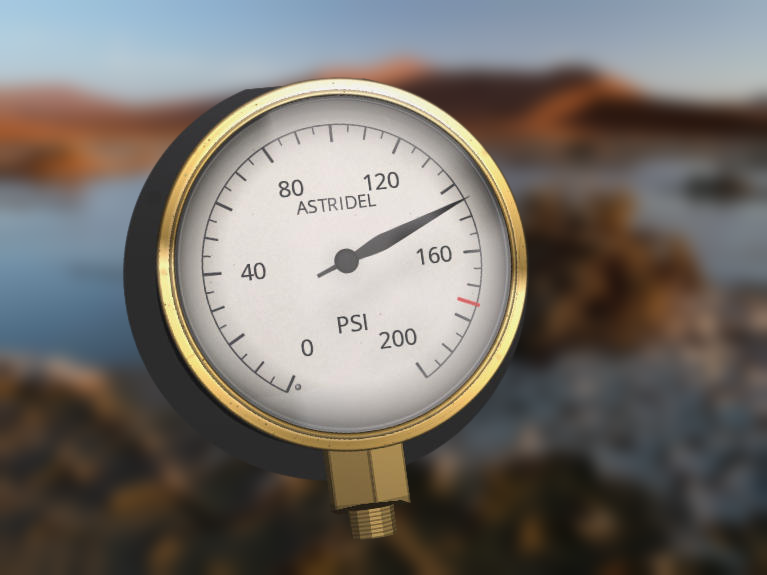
**145** psi
